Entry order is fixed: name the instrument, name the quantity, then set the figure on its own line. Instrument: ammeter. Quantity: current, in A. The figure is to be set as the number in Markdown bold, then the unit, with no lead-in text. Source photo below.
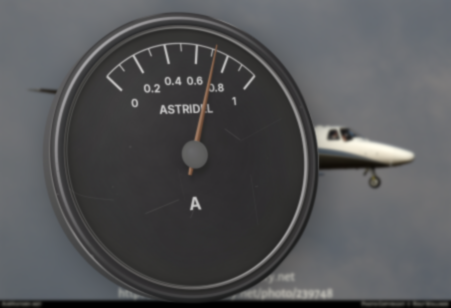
**0.7** A
